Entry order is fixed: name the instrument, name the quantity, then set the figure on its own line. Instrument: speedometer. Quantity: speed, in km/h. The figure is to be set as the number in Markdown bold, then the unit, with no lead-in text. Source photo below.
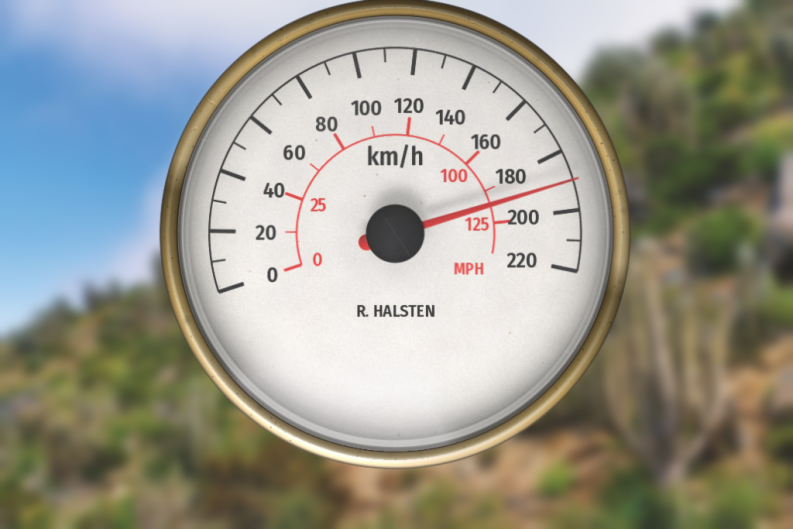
**190** km/h
